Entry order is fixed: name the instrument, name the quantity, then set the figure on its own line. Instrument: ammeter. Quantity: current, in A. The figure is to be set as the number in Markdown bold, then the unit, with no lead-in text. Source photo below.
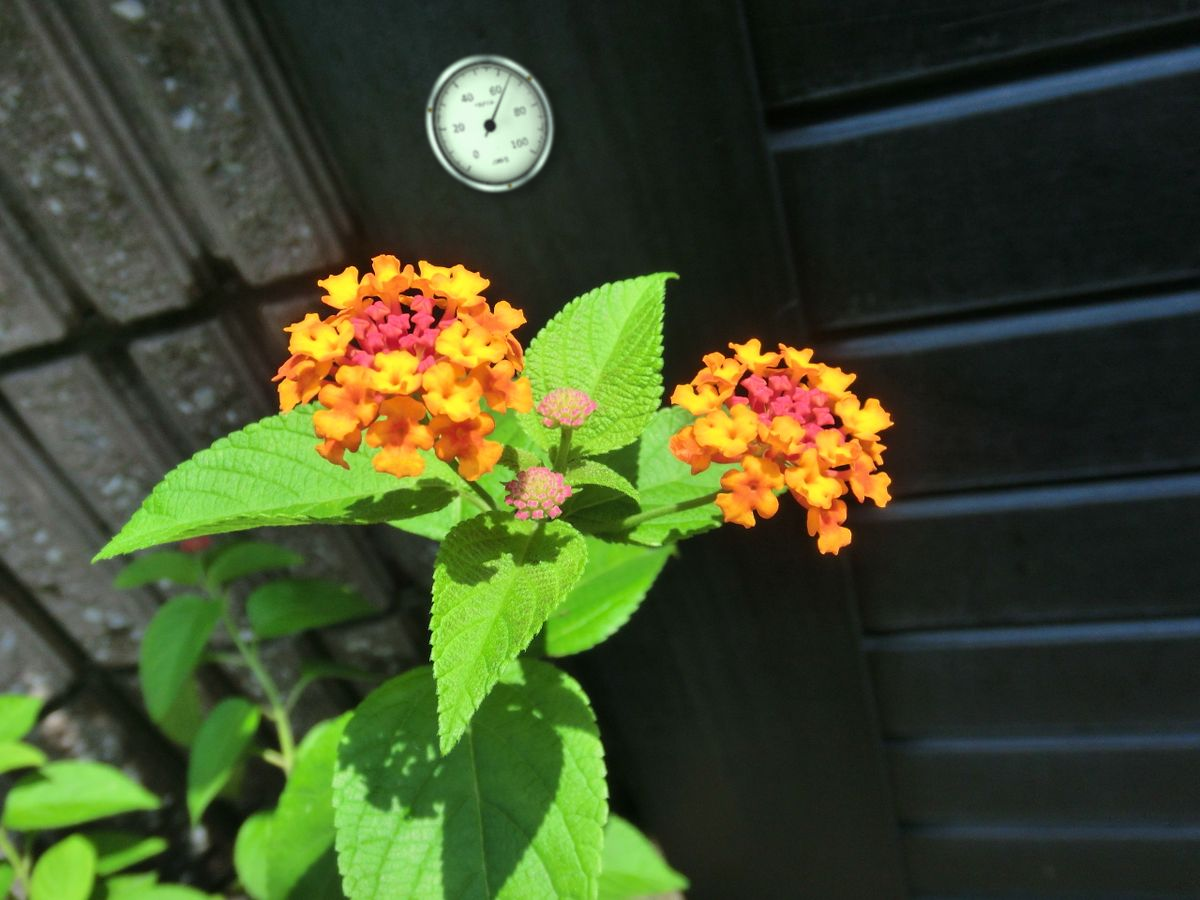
**65** A
